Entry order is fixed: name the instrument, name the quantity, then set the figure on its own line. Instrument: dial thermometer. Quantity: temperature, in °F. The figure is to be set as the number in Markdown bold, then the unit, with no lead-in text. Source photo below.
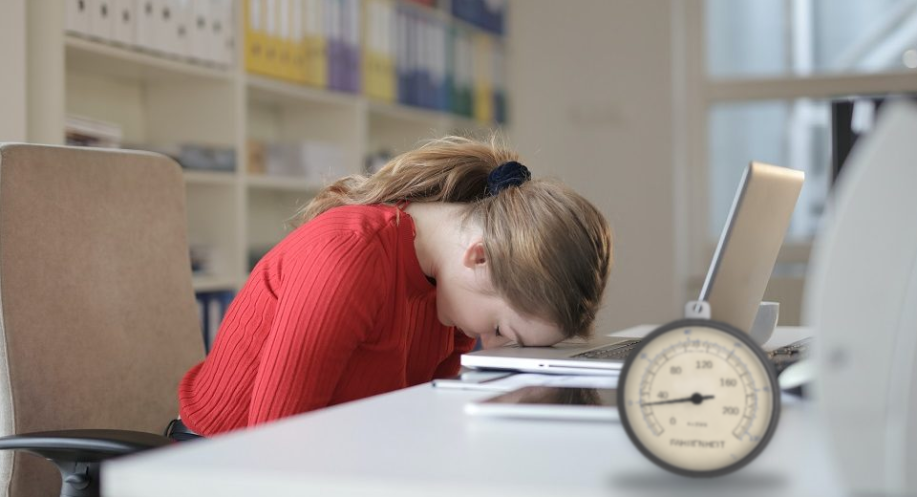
**30** °F
